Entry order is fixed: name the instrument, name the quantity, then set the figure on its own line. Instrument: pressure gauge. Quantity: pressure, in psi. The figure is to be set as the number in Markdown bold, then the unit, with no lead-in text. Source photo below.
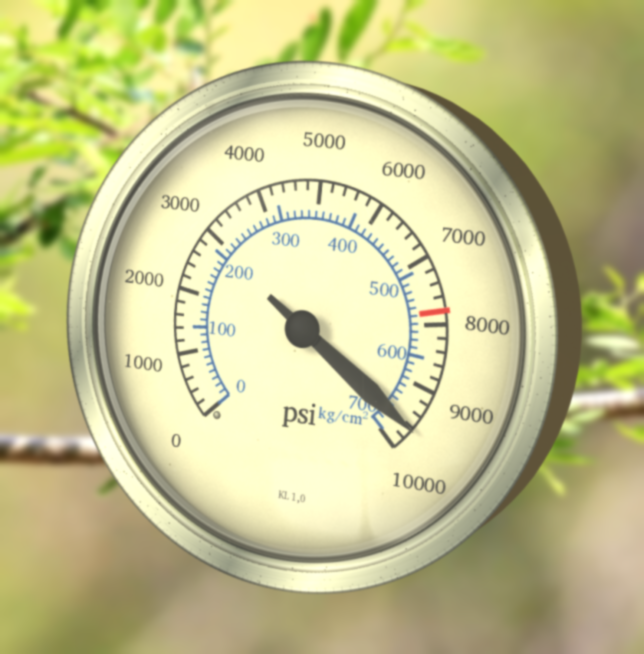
**9600** psi
